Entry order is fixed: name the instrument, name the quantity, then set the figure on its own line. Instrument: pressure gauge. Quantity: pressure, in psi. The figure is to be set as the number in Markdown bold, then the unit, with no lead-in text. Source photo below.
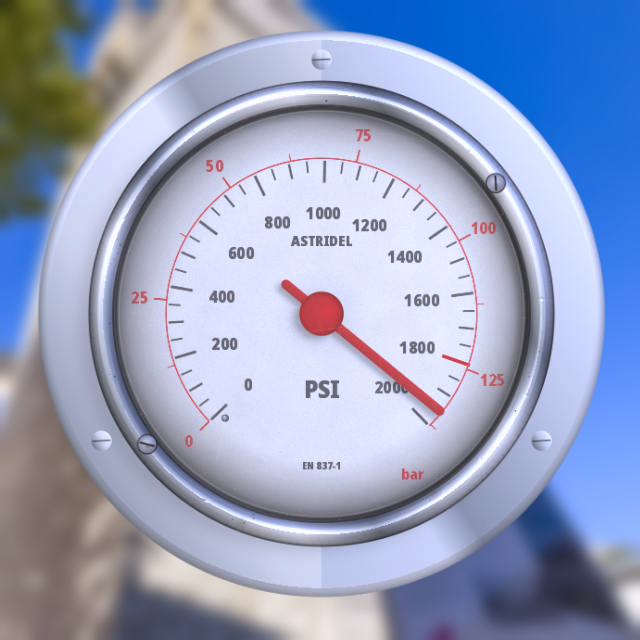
**1950** psi
